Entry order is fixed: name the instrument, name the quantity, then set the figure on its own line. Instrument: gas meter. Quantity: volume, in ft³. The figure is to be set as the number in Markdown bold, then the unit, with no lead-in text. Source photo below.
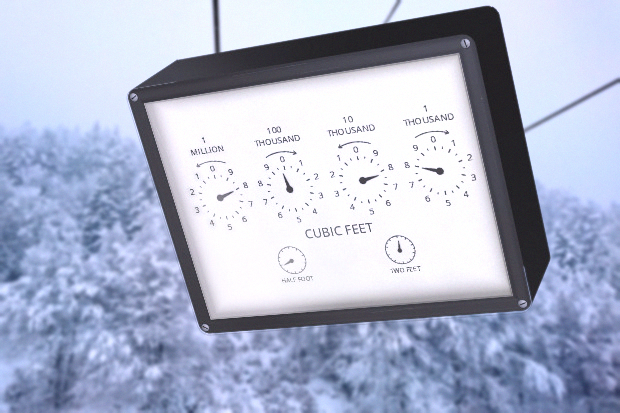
**797800** ft³
